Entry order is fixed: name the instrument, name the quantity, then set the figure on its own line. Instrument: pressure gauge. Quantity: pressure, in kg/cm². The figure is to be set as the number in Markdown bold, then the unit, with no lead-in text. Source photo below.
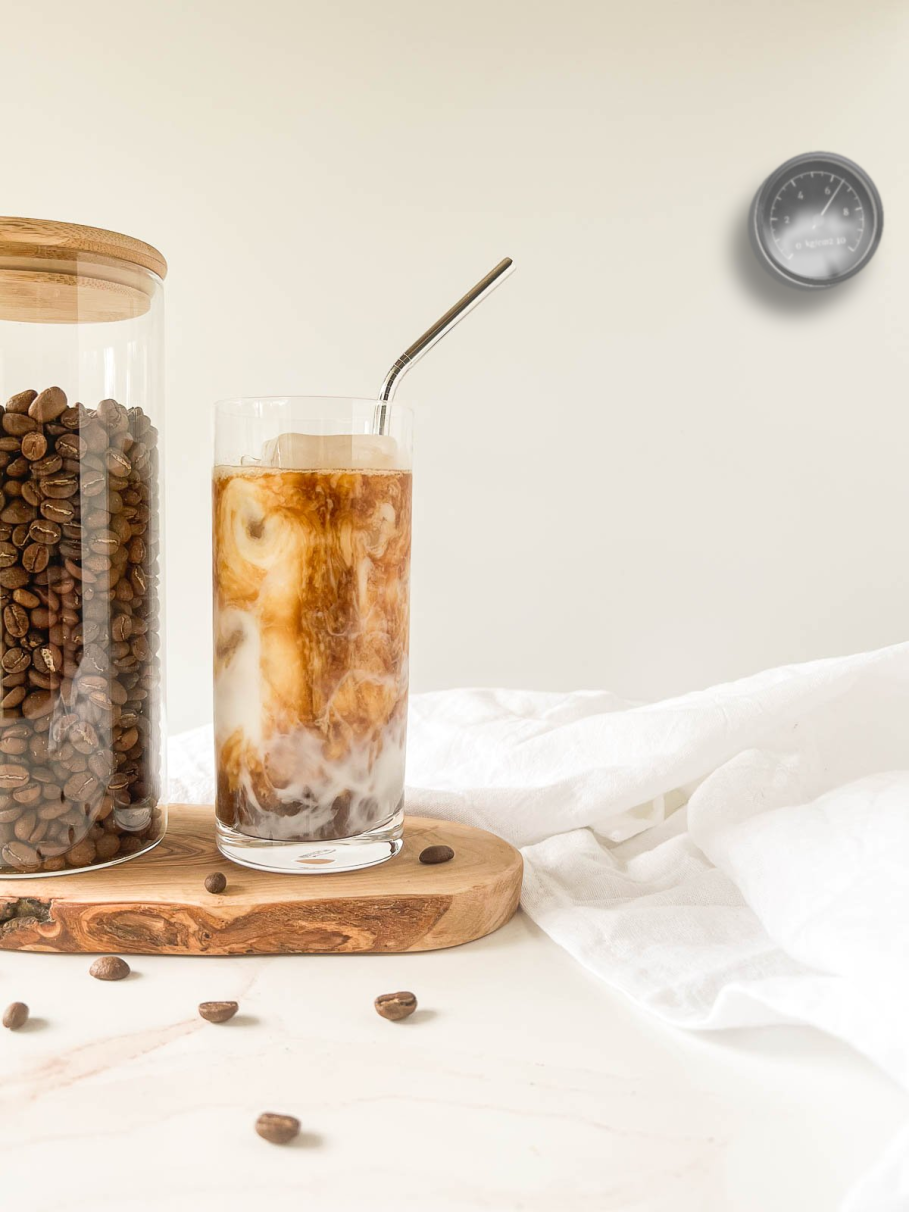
**6.5** kg/cm²
